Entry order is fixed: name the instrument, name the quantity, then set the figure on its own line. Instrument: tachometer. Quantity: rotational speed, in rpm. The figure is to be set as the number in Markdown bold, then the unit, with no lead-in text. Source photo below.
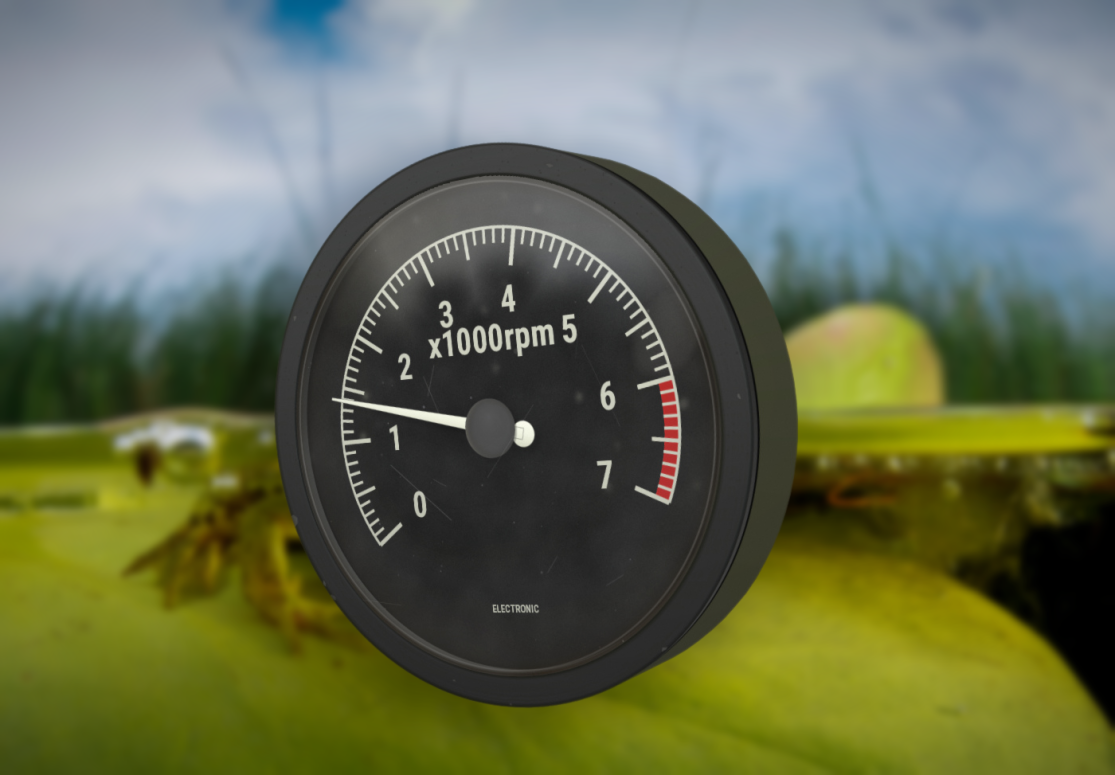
**1400** rpm
